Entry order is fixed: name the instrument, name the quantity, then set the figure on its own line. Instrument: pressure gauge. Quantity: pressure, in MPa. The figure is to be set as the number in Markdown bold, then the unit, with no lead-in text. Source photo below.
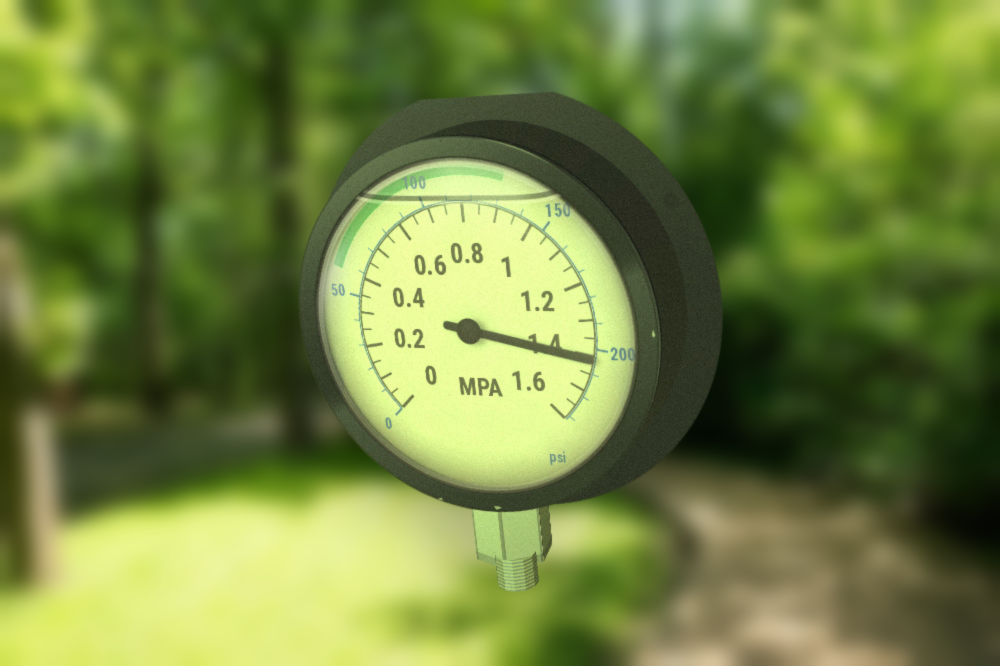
**1.4** MPa
